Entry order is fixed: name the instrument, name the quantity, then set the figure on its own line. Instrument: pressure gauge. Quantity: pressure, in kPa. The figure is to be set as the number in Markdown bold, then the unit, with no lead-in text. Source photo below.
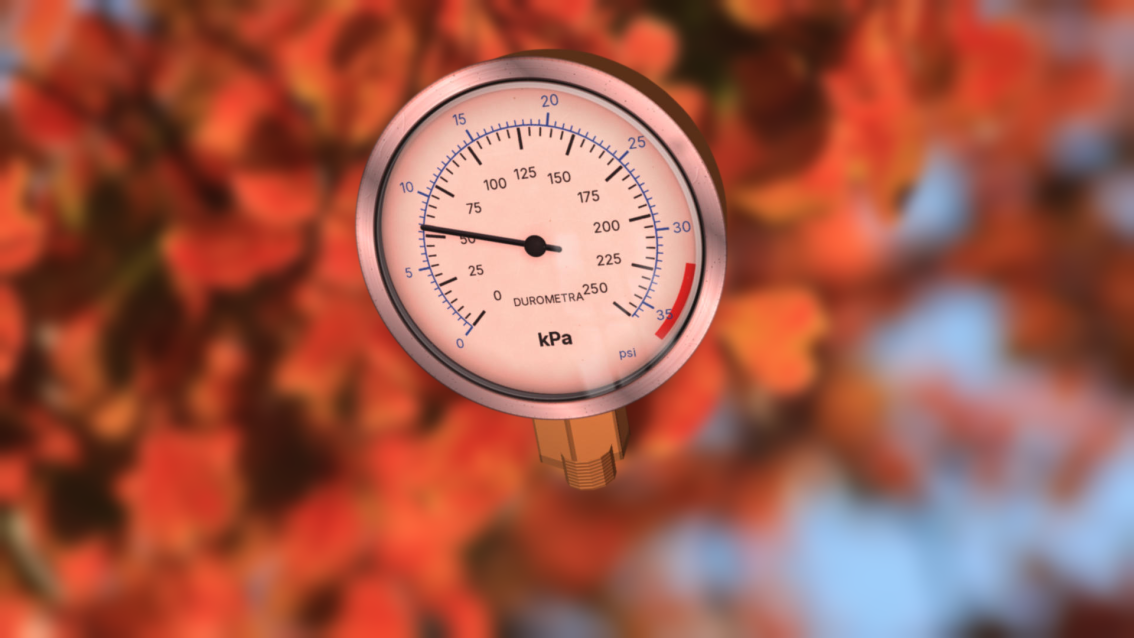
**55** kPa
